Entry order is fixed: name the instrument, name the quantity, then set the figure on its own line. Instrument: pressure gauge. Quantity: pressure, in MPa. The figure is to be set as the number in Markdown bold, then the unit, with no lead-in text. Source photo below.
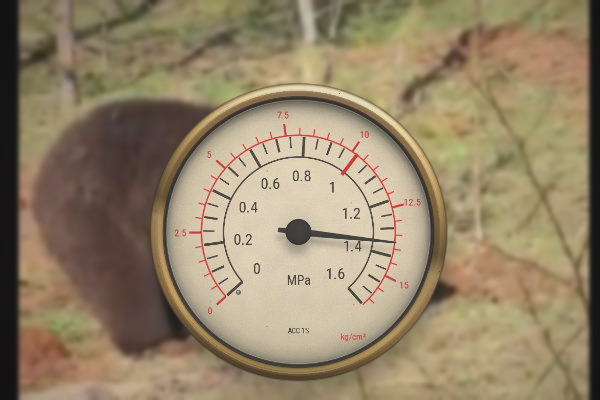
**1.35** MPa
